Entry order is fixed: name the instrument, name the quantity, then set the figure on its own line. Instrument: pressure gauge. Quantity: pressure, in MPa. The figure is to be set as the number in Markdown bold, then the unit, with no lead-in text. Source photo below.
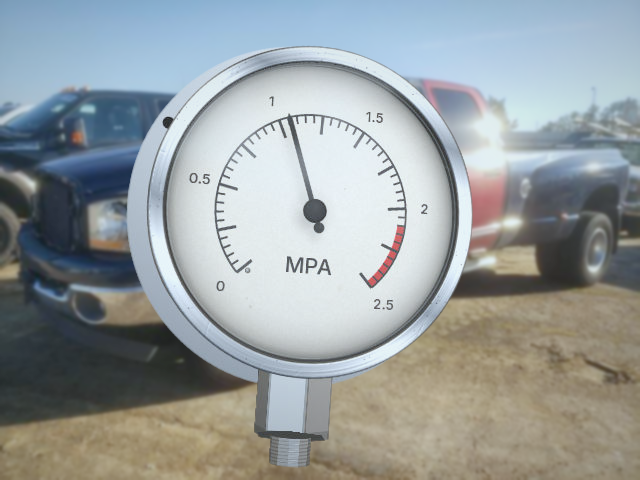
**1.05** MPa
